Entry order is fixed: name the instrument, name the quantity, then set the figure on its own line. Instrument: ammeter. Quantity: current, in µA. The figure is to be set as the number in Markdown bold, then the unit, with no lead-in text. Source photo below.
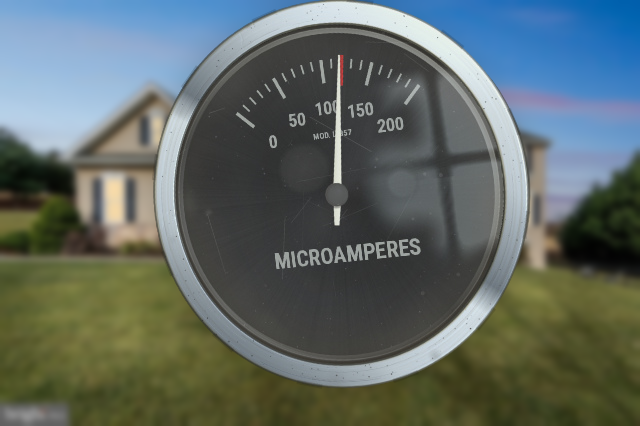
**120** µA
